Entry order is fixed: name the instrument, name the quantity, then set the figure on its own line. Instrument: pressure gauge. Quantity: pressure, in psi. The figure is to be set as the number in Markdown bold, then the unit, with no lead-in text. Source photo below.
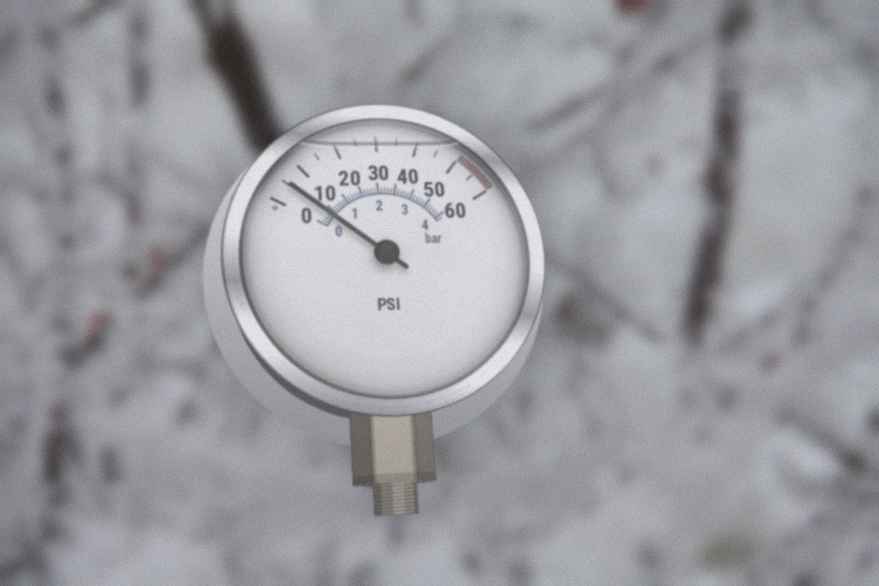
**5** psi
